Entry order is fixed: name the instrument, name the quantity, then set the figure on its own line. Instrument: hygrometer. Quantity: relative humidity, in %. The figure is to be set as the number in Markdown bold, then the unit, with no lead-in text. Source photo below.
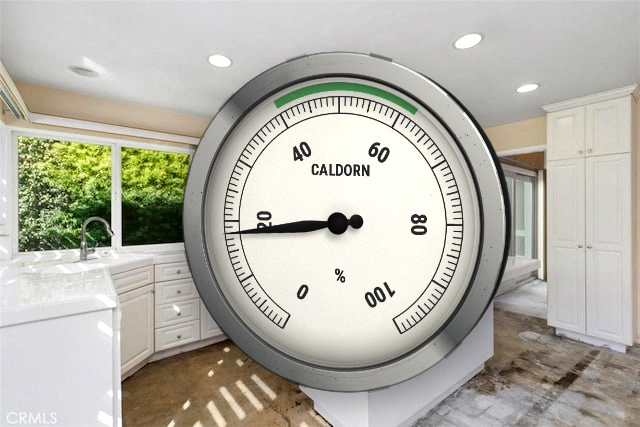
**18** %
